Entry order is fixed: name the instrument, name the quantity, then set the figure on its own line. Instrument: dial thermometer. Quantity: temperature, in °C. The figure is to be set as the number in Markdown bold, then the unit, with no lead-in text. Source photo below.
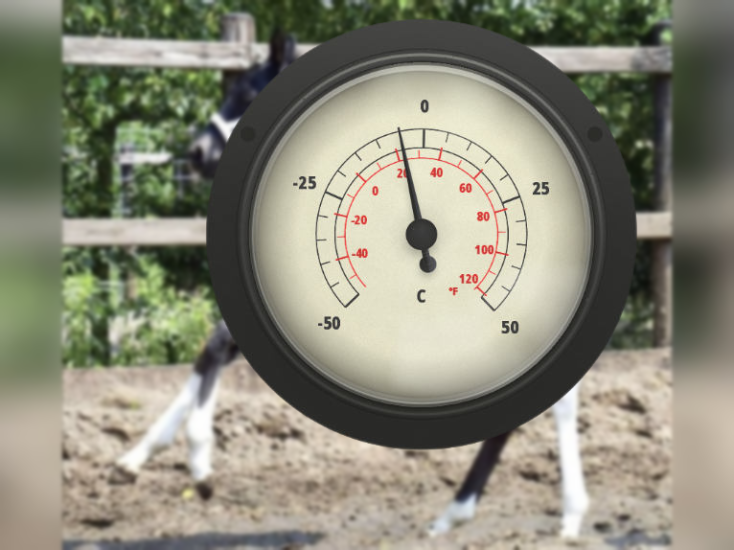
**-5** °C
